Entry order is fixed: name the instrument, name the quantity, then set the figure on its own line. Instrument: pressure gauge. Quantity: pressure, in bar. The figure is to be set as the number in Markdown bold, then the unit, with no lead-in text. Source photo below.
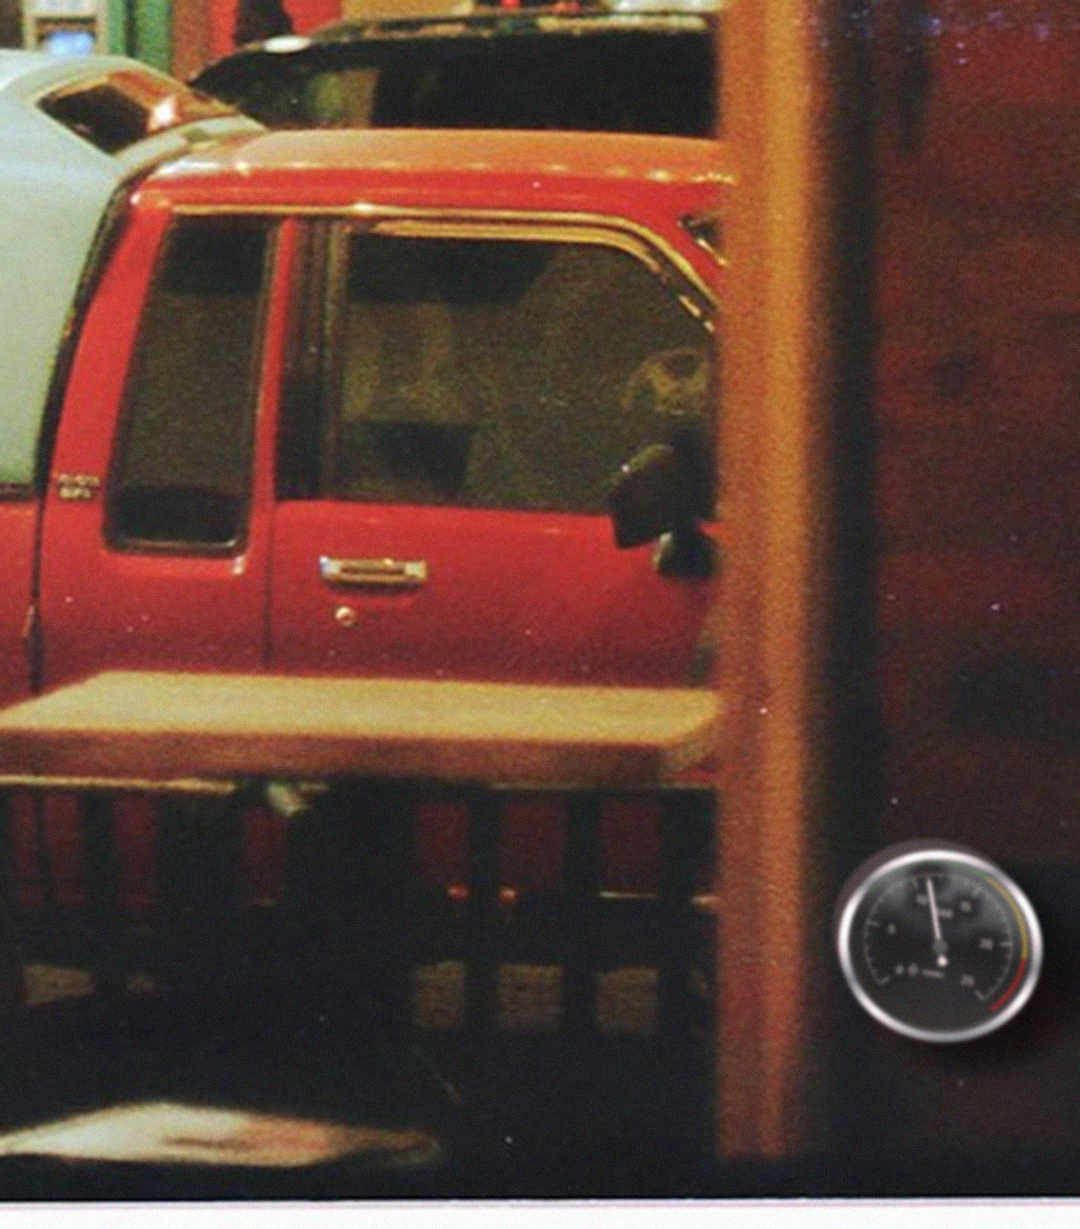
**11** bar
